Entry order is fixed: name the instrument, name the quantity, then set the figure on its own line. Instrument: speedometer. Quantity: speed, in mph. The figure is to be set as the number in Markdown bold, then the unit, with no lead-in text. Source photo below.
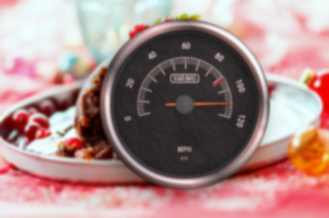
**110** mph
